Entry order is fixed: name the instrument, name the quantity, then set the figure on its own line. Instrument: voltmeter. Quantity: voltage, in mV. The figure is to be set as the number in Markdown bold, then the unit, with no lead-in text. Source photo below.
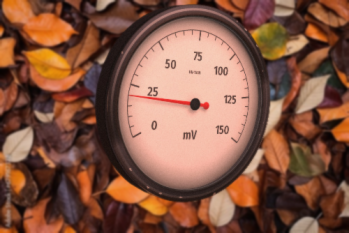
**20** mV
